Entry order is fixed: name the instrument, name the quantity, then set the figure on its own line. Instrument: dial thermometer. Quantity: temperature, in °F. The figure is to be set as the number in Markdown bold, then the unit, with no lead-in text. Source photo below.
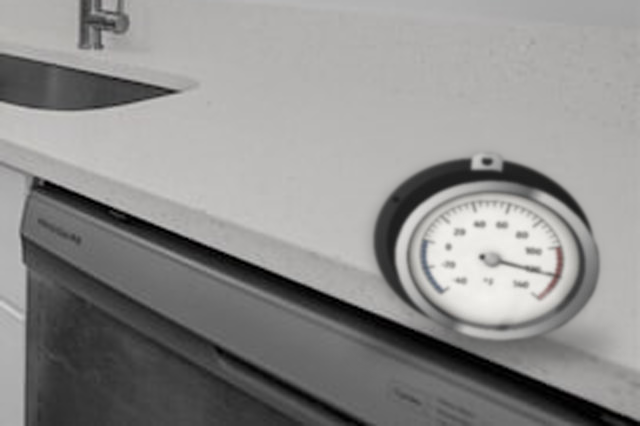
**120** °F
